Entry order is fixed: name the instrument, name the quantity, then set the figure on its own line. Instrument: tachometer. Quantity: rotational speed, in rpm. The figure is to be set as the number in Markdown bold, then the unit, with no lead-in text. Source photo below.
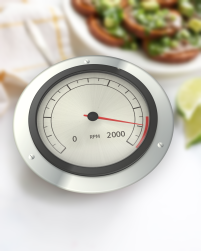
**1800** rpm
